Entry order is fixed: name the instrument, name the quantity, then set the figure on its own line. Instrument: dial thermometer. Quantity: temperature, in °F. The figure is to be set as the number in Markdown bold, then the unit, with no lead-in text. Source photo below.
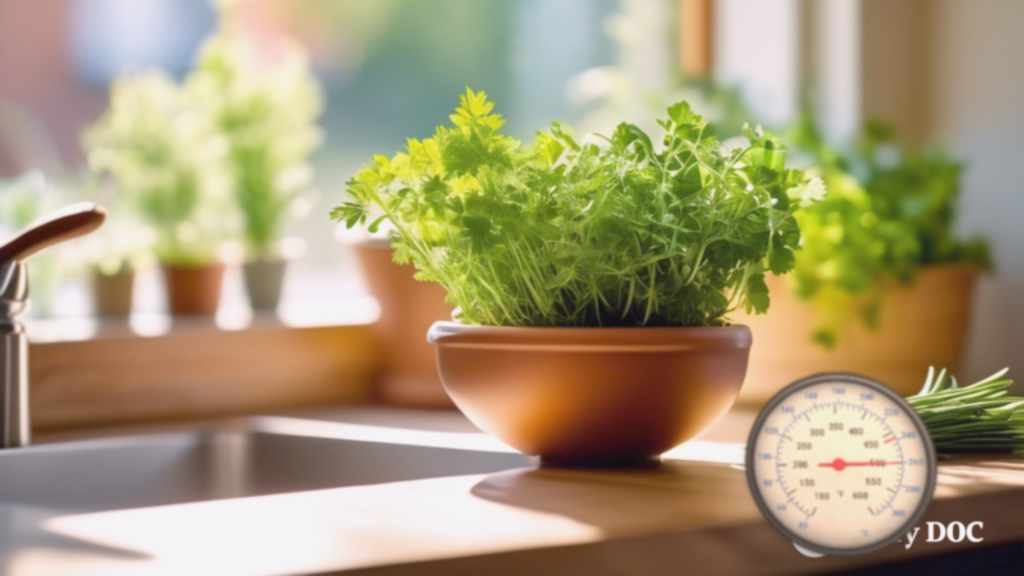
**500** °F
